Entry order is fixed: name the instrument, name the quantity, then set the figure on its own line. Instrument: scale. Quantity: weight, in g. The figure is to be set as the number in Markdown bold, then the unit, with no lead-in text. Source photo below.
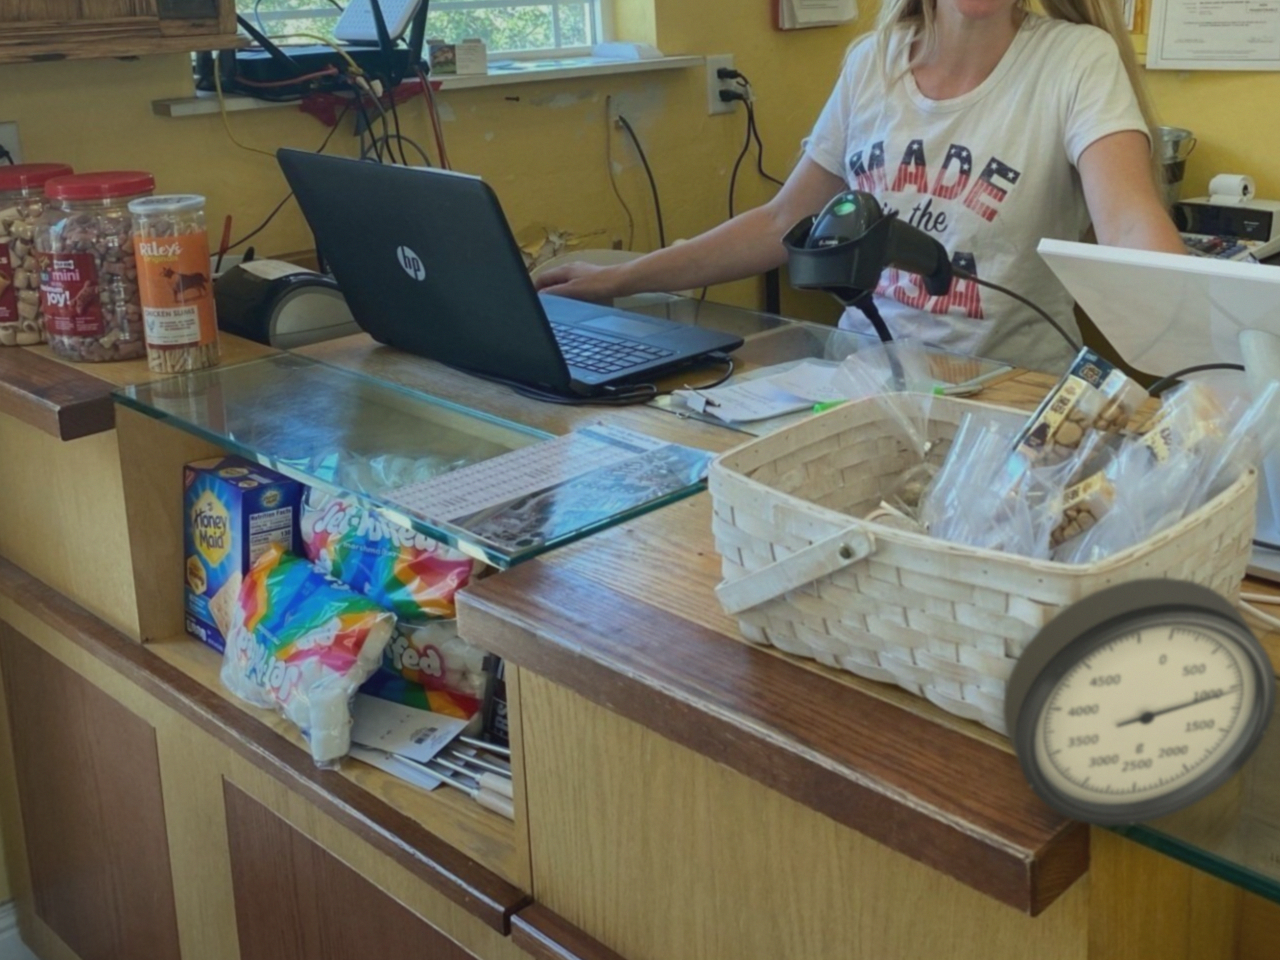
**1000** g
